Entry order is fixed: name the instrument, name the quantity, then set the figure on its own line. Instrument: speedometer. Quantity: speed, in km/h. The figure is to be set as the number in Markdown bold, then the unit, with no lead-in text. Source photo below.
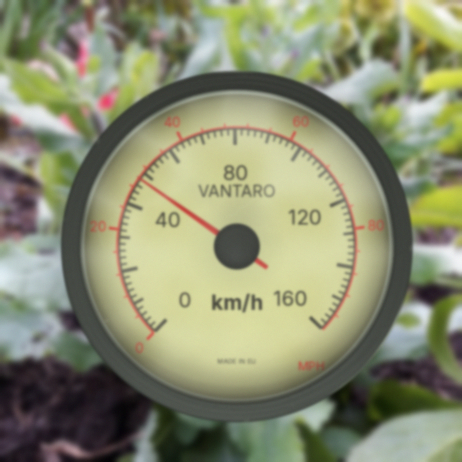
**48** km/h
